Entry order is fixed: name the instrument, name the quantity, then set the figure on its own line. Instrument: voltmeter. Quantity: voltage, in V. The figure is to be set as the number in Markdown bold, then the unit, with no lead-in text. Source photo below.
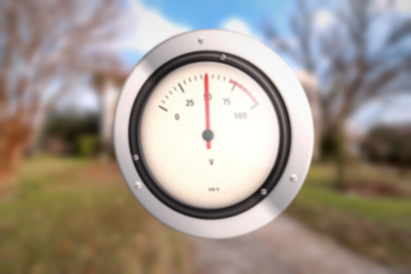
**50** V
